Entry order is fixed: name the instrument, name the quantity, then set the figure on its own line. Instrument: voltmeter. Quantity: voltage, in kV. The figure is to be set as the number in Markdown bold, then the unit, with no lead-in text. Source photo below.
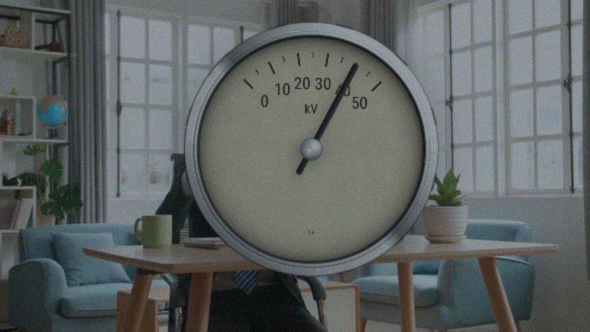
**40** kV
